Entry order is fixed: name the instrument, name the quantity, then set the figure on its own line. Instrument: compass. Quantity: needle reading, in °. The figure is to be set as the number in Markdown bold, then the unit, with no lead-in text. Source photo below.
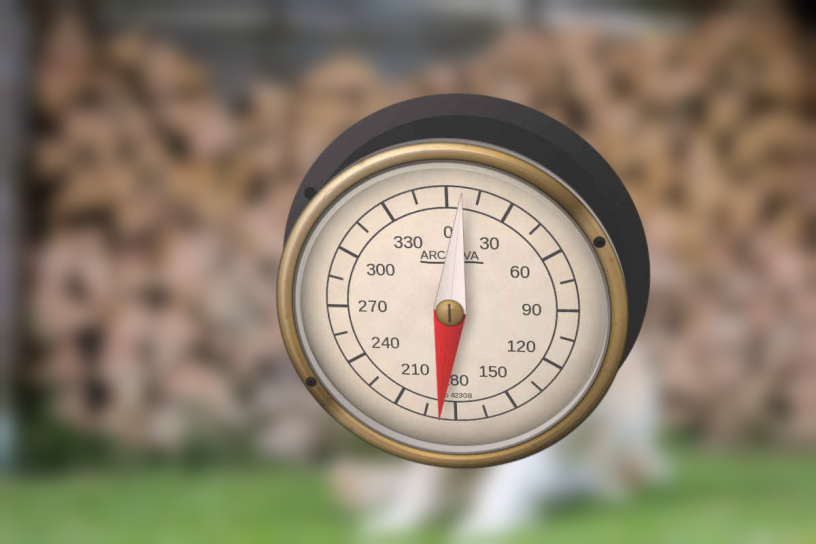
**187.5** °
